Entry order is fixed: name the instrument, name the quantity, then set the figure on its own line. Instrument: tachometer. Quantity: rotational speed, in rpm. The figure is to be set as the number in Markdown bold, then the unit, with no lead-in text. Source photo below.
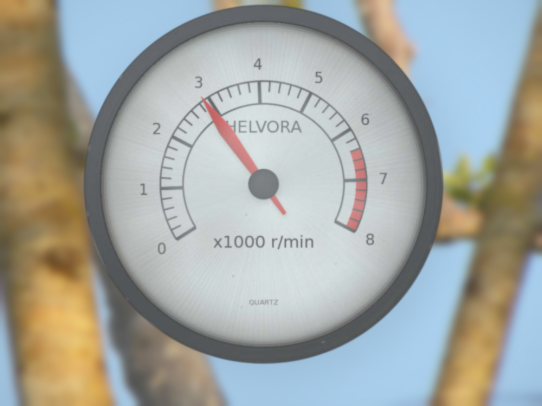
**2900** rpm
